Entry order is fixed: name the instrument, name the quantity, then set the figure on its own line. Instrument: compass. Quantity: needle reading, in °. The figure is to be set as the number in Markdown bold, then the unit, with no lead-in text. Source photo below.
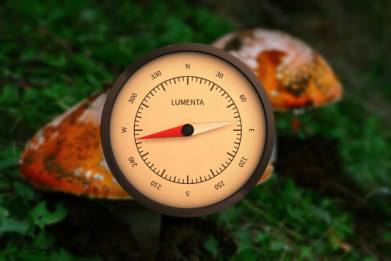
**260** °
